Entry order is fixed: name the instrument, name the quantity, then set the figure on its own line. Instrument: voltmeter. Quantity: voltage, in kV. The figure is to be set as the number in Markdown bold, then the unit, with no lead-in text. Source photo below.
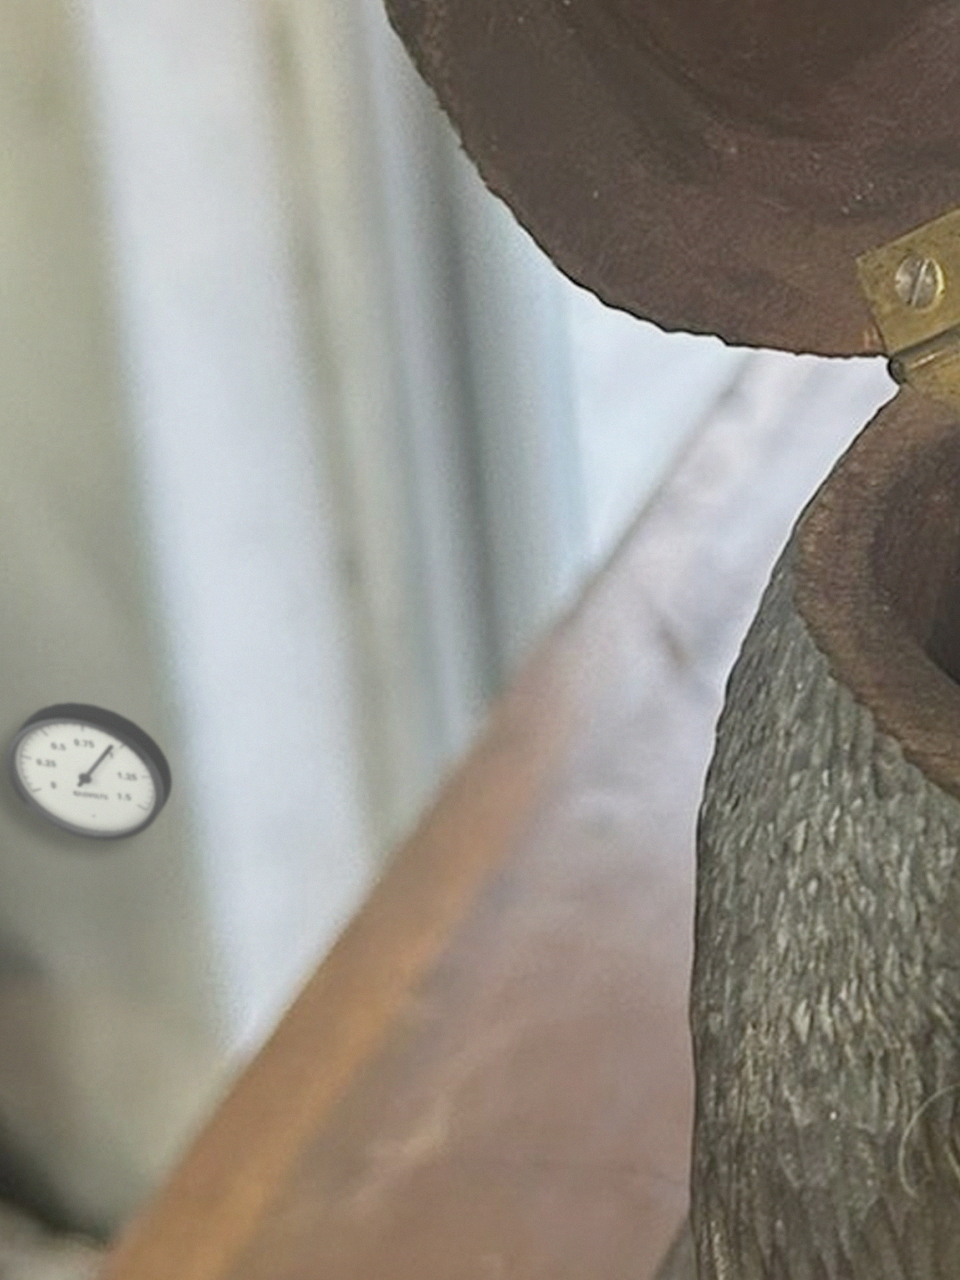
**0.95** kV
